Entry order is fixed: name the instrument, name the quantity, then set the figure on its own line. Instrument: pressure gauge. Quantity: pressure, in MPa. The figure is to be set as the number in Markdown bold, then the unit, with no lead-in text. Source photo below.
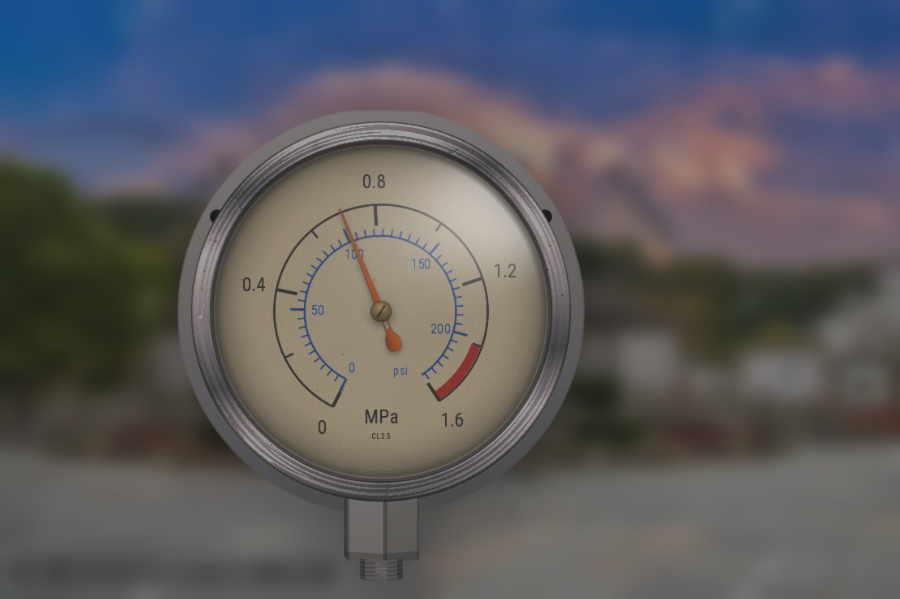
**0.7** MPa
